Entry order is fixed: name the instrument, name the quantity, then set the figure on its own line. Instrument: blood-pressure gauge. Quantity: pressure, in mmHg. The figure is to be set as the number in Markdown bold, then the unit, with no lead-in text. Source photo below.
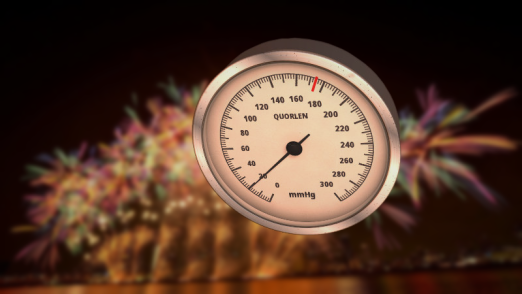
**20** mmHg
